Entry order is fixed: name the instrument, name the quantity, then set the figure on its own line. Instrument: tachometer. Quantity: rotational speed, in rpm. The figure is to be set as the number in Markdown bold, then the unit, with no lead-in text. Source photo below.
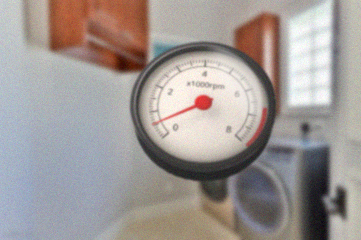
**500** rpm
